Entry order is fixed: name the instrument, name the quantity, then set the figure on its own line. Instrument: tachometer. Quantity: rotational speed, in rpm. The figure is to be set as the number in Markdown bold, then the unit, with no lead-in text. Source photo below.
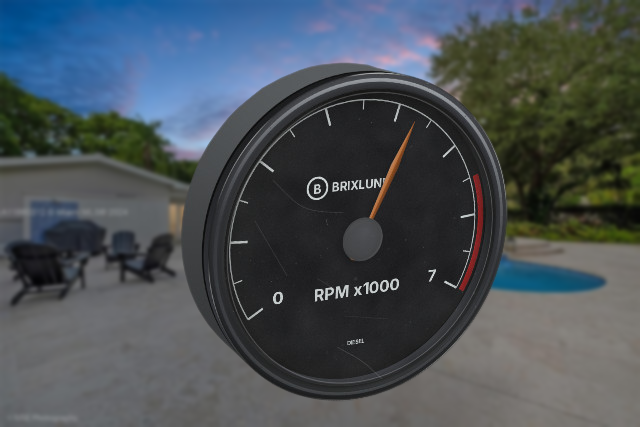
**4250** rpm
